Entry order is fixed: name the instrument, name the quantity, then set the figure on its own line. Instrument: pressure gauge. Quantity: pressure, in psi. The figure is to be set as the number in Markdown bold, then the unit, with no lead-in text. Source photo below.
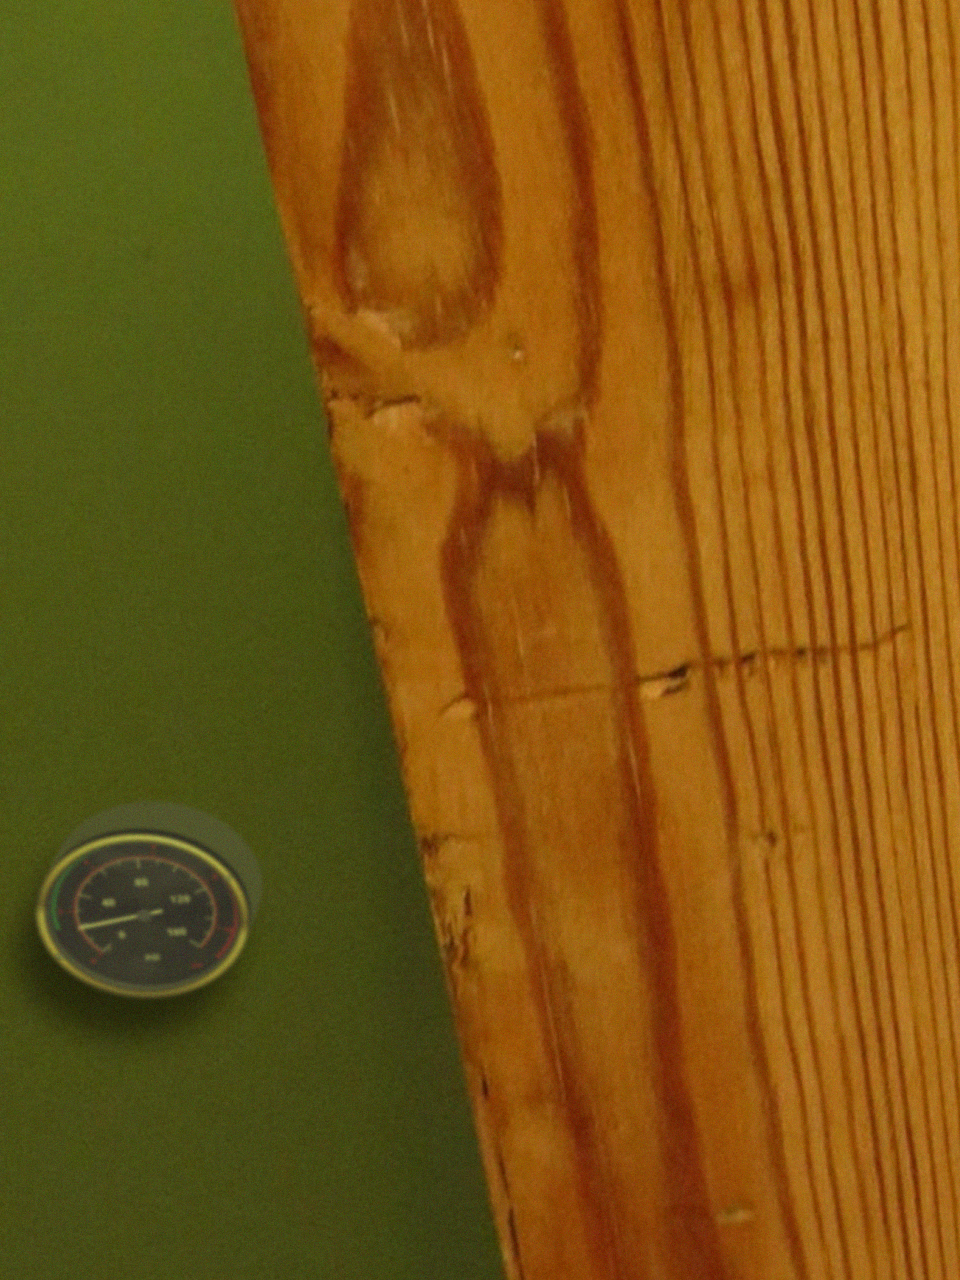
**20** psi
